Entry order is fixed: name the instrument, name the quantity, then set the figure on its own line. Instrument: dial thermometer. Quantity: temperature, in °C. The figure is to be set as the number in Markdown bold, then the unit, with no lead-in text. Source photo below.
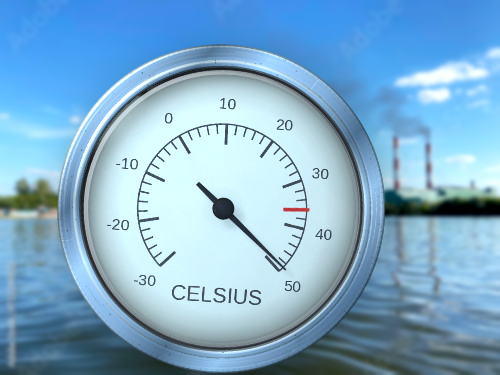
**49** °C
